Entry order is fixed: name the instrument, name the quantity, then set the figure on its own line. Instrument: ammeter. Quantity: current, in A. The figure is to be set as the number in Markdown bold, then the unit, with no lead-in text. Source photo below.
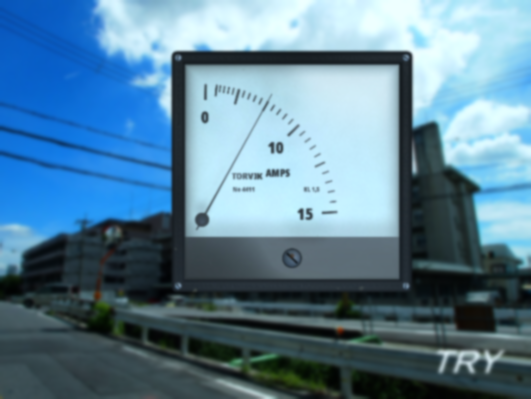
**7.5** A
